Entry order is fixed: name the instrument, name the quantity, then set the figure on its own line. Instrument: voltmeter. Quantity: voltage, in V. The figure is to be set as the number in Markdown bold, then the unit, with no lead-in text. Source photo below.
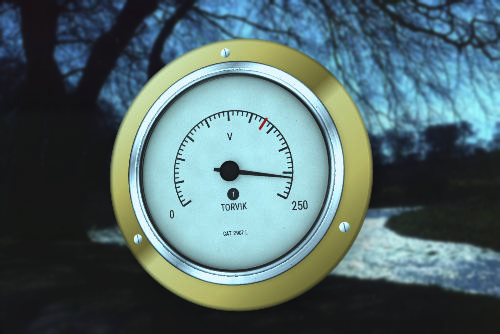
**230** V
